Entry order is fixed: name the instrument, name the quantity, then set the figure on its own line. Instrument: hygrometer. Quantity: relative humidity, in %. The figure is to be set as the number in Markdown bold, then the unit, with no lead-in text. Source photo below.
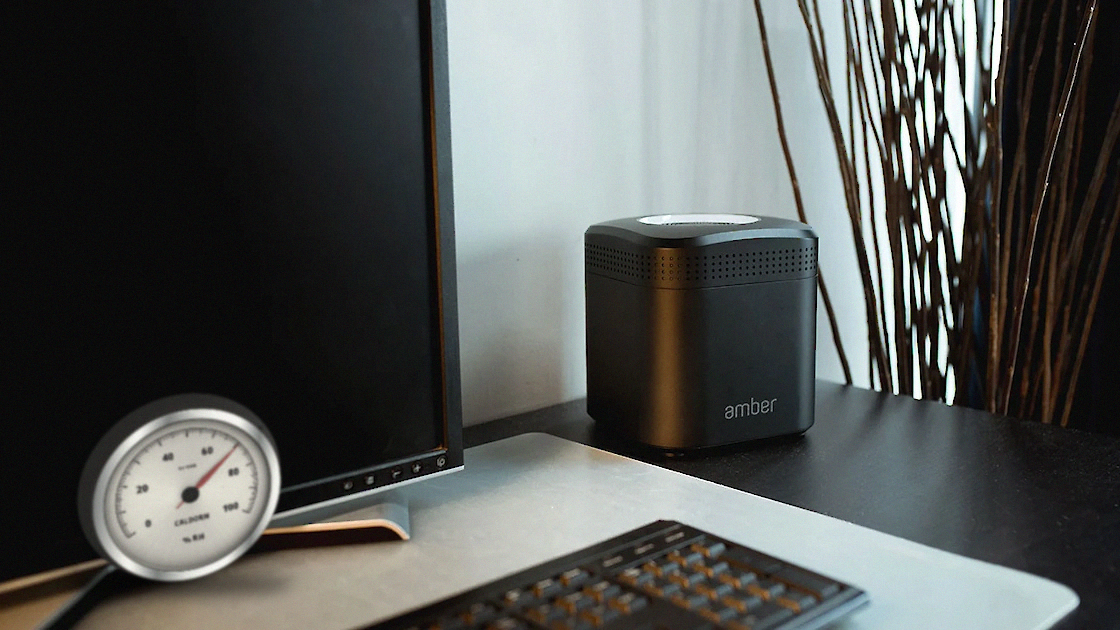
**70** %
